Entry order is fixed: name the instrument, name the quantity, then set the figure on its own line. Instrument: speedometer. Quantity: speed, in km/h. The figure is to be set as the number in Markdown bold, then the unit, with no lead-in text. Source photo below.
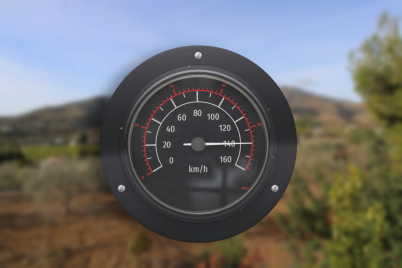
**140** km/h
